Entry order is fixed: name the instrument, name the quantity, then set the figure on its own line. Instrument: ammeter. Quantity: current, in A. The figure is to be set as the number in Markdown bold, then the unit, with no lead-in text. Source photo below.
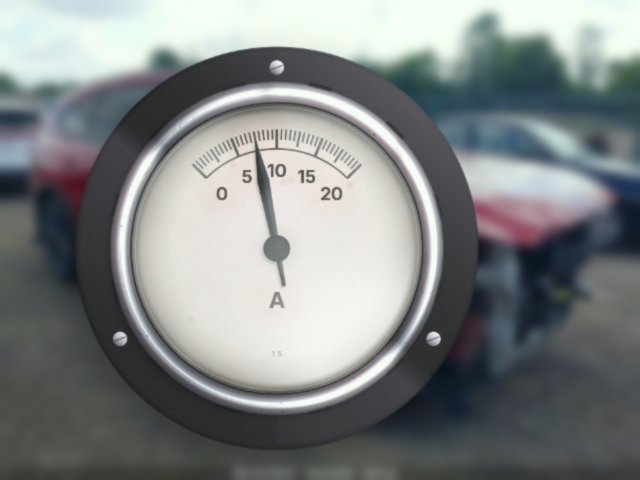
**7.5** A
